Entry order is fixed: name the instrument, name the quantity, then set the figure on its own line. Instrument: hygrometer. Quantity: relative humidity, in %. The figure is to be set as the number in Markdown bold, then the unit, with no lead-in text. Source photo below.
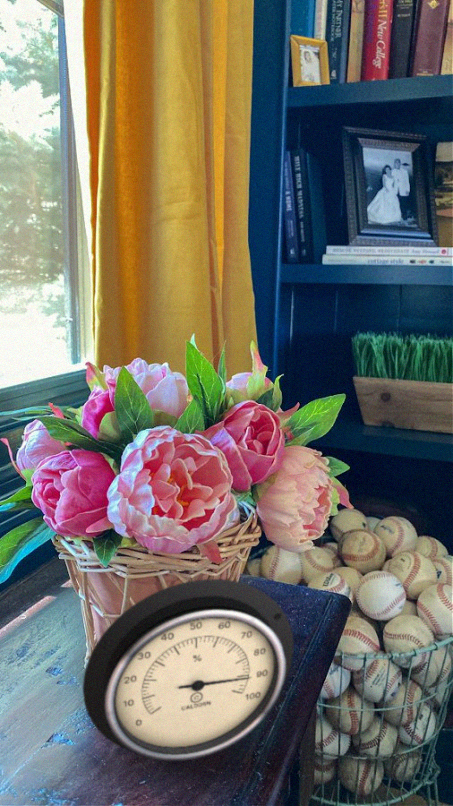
**90** %
